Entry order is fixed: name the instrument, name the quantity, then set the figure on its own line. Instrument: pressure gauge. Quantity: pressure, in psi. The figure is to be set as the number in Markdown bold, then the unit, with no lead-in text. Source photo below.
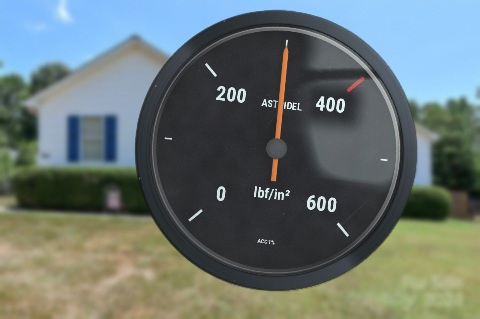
**300** psi
